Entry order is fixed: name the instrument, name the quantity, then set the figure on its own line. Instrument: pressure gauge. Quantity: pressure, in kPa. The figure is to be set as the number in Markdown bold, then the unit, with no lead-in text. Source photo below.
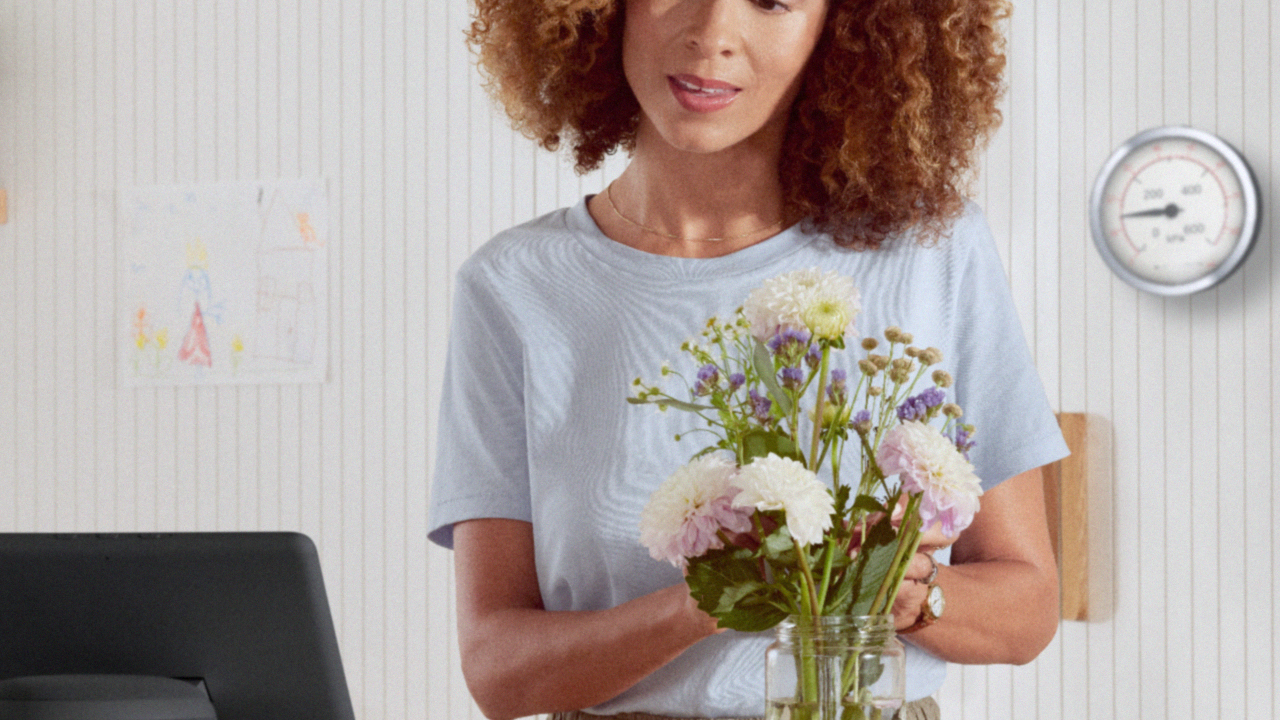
**100** kPa
